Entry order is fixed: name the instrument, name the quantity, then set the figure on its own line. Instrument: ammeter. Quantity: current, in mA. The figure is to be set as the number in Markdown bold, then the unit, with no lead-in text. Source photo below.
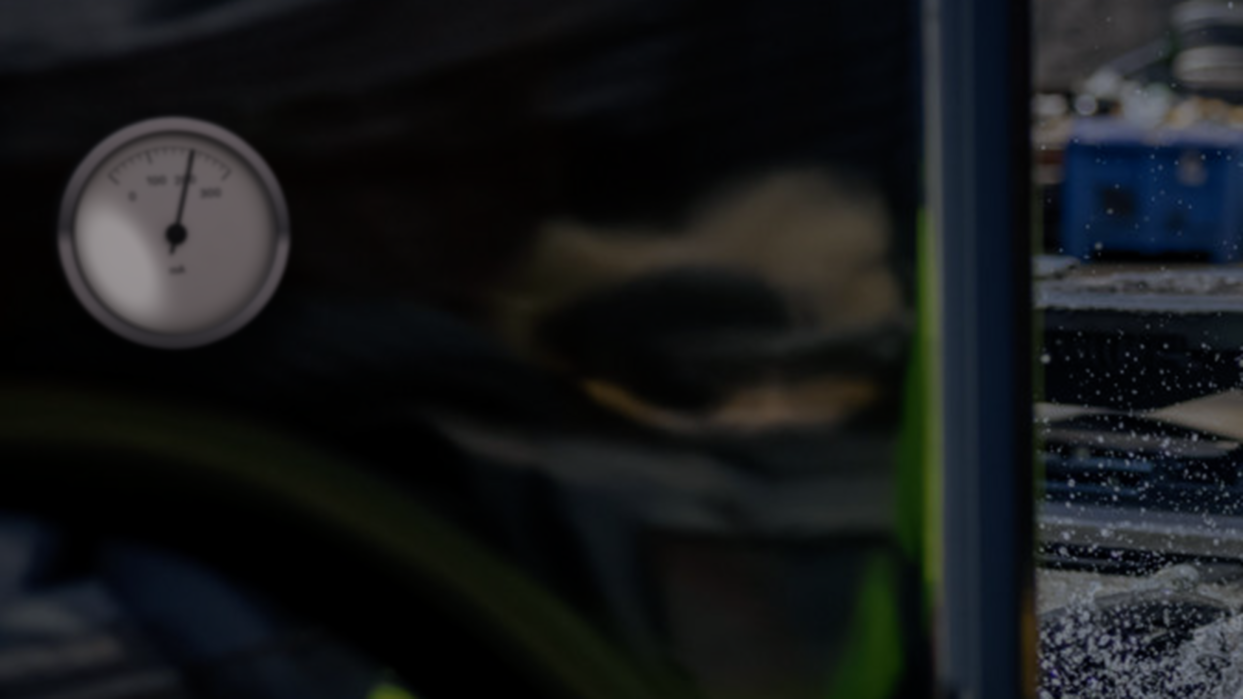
**200** mA
